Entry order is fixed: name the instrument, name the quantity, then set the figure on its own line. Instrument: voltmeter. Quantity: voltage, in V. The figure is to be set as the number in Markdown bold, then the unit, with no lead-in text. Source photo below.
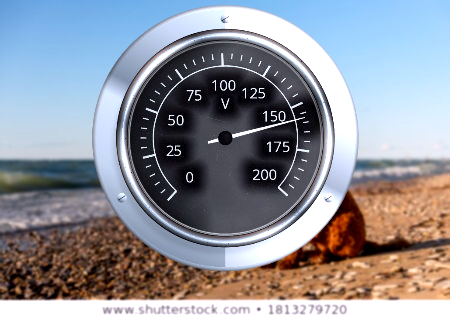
**157.5** V
